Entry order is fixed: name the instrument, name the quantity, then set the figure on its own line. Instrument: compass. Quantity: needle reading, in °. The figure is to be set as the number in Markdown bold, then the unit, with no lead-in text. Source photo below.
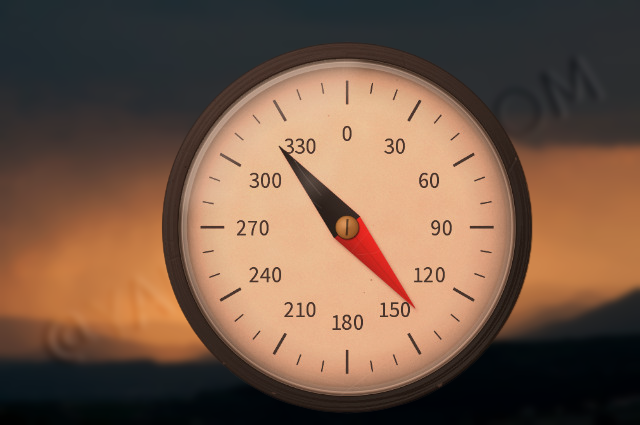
**140** °
